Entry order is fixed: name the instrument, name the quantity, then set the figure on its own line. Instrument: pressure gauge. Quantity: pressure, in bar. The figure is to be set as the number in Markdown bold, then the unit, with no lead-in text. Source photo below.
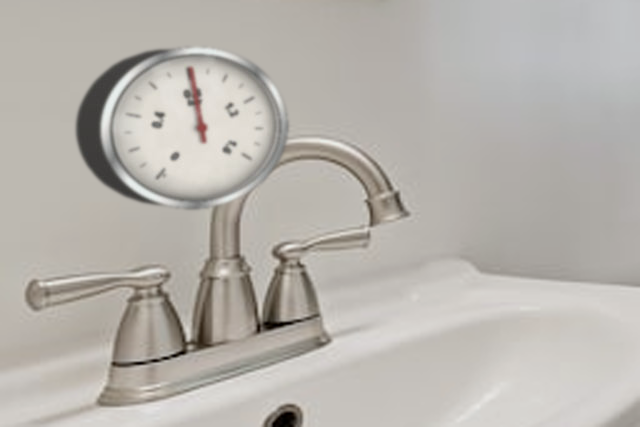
**0.8** bar
